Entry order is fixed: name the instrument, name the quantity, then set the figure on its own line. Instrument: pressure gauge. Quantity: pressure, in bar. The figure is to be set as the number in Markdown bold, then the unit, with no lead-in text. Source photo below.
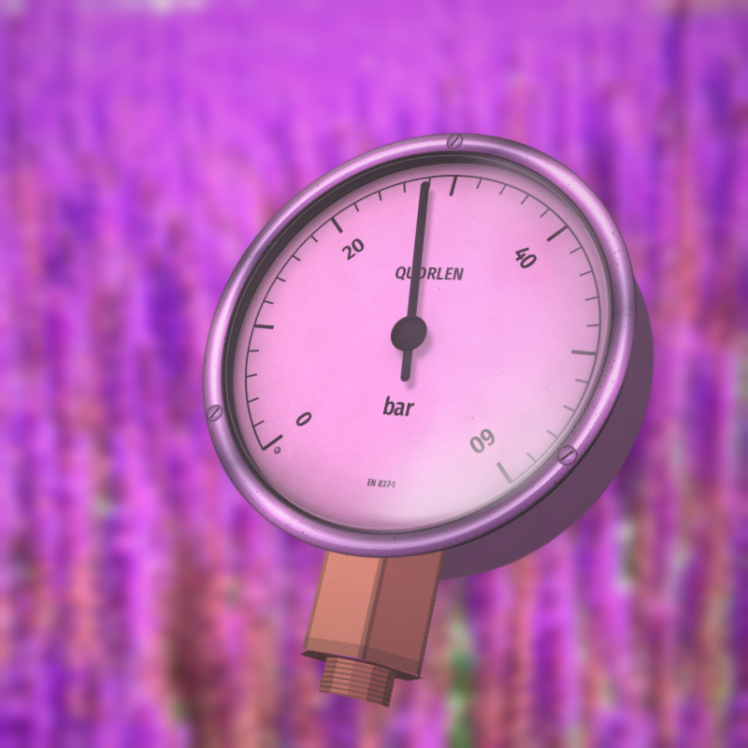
**28** bar
